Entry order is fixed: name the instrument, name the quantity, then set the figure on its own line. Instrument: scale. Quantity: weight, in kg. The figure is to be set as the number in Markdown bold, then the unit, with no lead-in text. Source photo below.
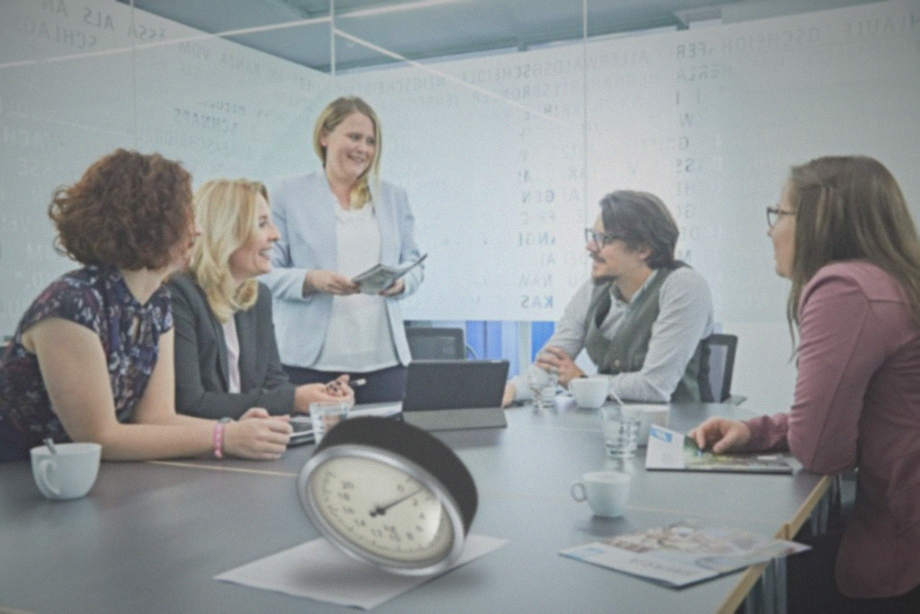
**1** kg
